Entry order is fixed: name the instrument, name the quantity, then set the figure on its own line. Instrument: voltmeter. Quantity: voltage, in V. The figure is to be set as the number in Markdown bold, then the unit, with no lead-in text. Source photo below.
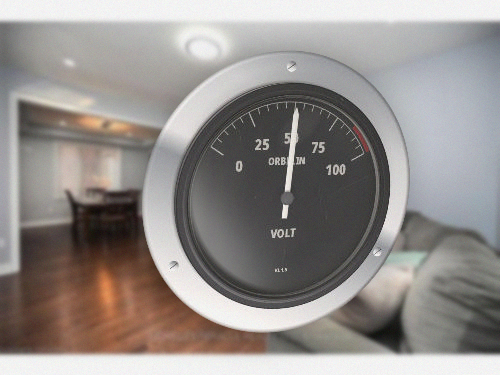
**50** V
